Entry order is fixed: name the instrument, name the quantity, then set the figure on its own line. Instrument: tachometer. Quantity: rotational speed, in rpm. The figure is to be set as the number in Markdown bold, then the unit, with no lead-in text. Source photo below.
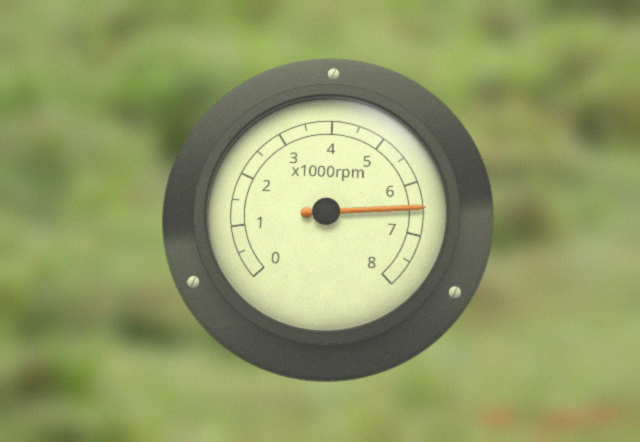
**6500** rpm
